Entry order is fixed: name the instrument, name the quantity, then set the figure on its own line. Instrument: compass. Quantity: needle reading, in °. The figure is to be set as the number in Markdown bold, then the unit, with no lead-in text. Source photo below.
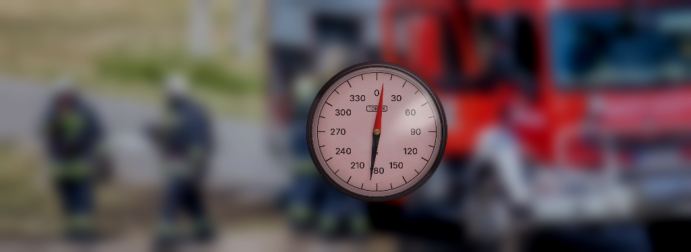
**7.5** °
